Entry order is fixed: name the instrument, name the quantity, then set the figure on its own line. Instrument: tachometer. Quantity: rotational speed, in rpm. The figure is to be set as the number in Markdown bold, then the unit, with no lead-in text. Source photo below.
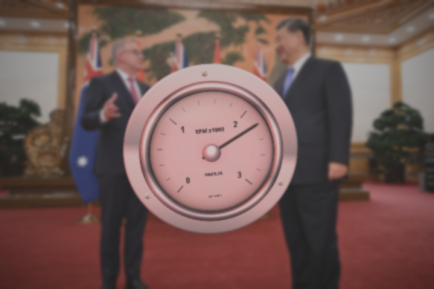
**2200** rpm
